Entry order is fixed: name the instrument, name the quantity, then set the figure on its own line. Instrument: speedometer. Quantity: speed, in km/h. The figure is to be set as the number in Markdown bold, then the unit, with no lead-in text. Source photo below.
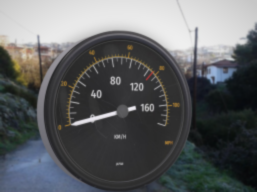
**0** km/h
